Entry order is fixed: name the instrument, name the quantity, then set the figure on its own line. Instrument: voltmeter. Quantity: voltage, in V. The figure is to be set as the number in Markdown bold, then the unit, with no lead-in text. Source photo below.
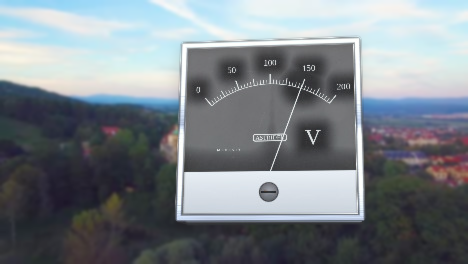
**150** V
